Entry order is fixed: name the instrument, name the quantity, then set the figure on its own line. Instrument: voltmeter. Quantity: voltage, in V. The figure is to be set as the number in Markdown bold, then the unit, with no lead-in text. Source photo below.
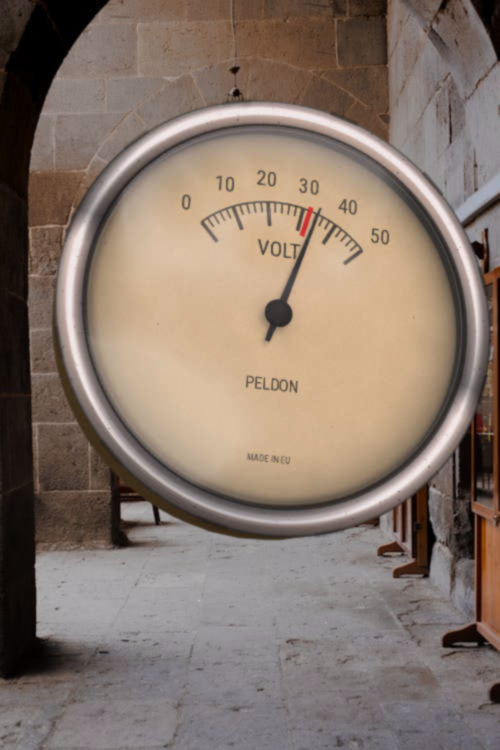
**34** V
